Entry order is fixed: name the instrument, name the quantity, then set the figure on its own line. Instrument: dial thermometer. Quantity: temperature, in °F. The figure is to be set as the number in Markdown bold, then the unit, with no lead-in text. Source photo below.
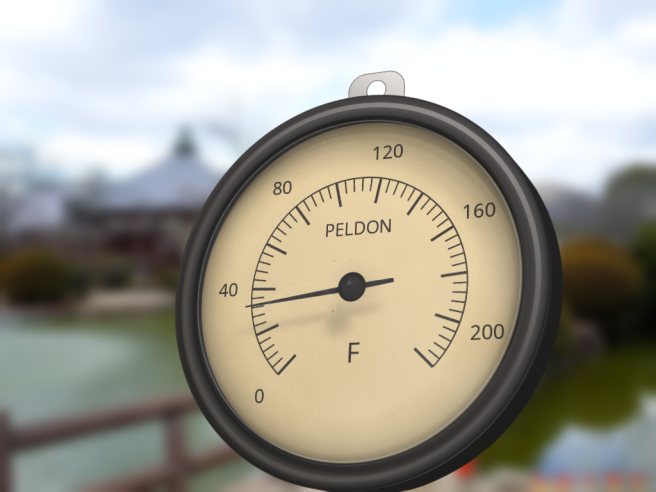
**32** °F
